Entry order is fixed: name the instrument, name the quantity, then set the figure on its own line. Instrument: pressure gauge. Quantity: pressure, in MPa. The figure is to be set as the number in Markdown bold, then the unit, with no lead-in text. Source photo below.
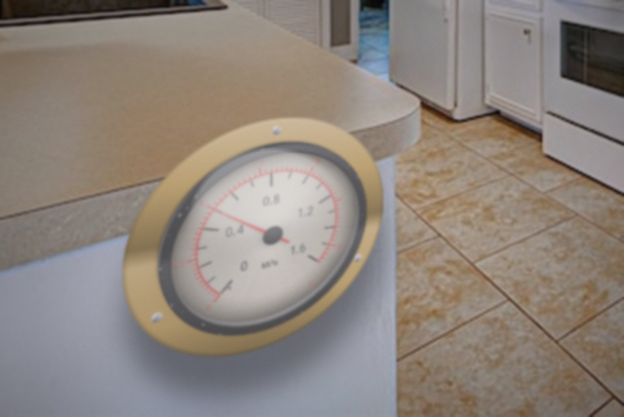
**0.5** MPa
